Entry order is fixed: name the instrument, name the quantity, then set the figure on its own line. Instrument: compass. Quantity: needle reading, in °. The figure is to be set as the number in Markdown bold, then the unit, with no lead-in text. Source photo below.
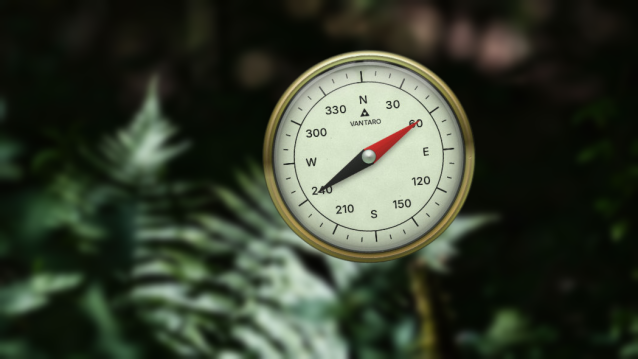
**60** °
